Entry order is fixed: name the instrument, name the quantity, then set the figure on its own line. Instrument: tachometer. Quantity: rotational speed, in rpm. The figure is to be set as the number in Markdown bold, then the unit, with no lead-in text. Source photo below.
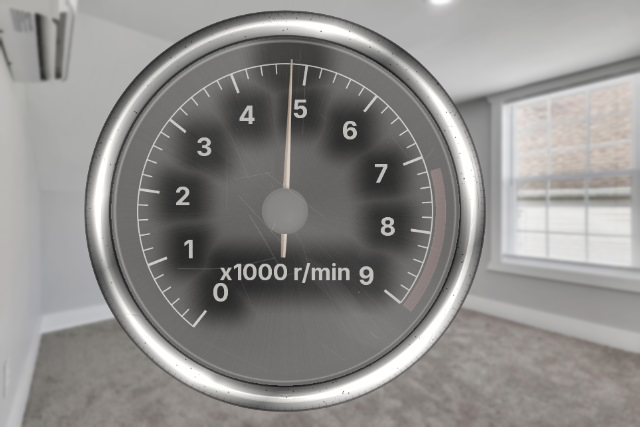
**4800** rpm
